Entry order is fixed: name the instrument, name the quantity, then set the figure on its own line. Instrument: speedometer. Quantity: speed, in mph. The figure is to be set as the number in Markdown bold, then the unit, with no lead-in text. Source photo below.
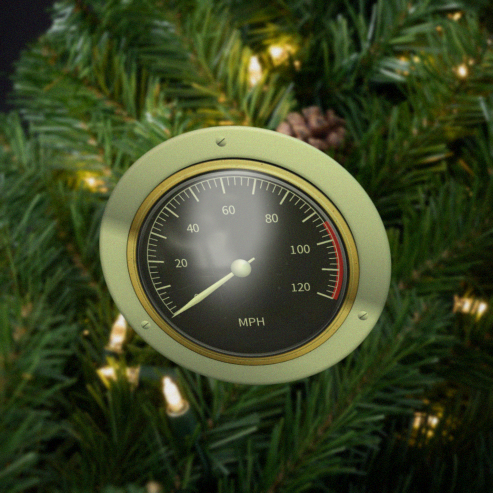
**0** mph
